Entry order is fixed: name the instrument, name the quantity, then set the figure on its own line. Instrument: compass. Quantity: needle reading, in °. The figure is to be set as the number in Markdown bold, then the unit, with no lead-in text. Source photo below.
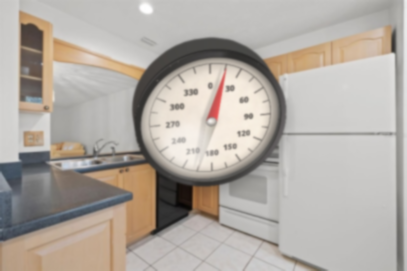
**15** °
